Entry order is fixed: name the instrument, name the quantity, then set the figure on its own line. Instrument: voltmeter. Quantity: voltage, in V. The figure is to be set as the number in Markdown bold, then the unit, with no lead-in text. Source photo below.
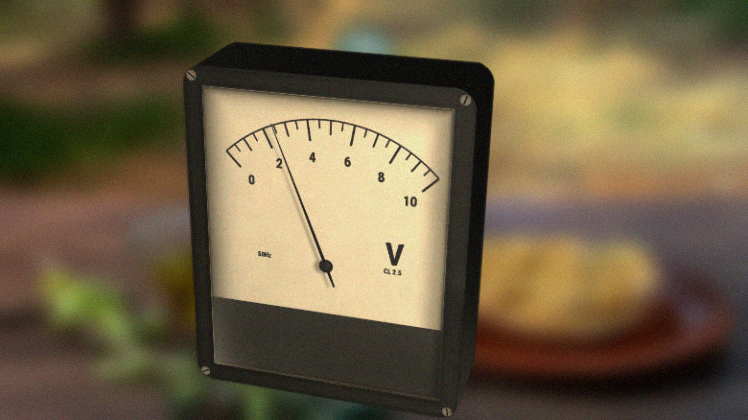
**2.5** V
